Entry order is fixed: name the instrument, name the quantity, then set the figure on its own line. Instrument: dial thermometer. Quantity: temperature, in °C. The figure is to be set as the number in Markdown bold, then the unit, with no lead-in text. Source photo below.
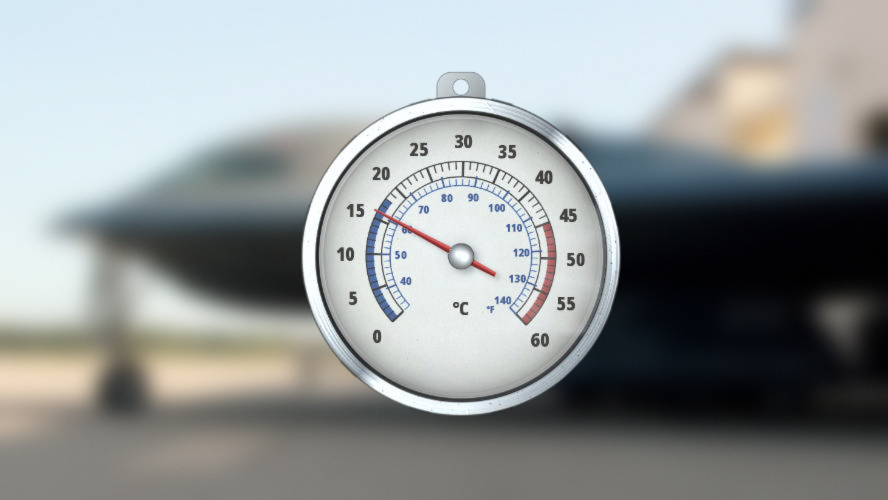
**16** °C
